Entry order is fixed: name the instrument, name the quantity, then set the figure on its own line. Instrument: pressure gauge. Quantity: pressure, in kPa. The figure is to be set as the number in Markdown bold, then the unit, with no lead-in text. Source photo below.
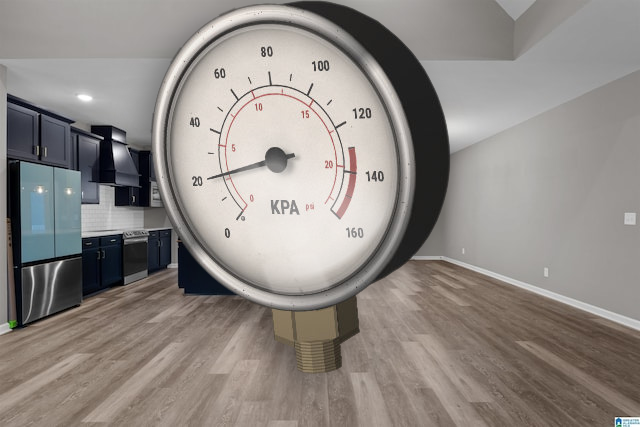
**20** kPa
